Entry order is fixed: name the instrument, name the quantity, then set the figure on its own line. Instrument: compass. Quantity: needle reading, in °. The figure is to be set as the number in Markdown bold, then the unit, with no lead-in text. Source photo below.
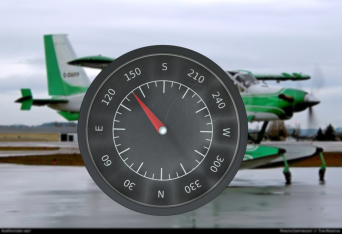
**140** °
